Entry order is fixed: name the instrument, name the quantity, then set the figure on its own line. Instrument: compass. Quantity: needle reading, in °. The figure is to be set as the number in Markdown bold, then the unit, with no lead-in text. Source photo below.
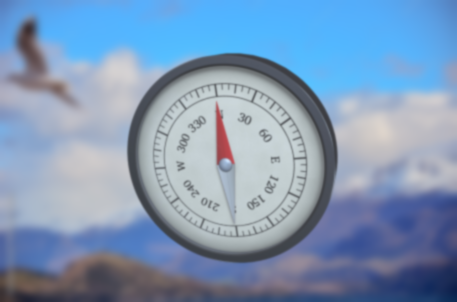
**0** °
